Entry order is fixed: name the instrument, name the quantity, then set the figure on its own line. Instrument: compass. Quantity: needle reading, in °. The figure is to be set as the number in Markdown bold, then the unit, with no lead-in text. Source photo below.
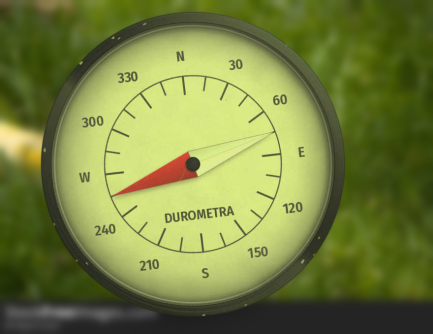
**255** °
